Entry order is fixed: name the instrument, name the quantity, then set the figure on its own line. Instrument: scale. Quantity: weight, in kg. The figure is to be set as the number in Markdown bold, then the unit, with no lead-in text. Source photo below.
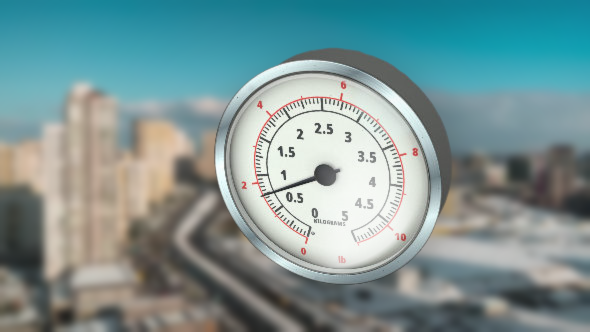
**0.75** kg
